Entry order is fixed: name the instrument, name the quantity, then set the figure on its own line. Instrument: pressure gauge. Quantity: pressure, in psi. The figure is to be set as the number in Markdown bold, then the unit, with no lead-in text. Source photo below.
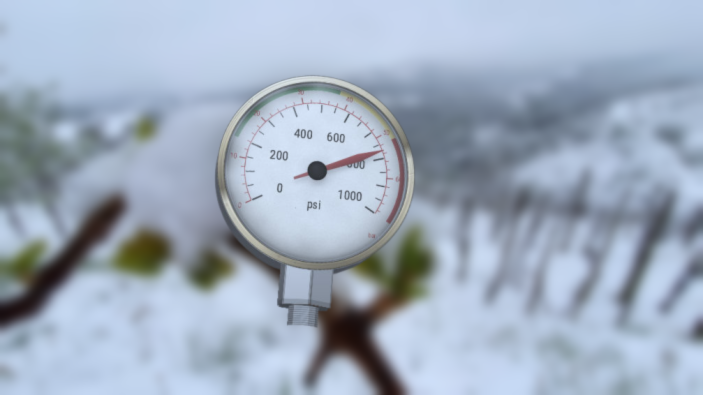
**775** psi
